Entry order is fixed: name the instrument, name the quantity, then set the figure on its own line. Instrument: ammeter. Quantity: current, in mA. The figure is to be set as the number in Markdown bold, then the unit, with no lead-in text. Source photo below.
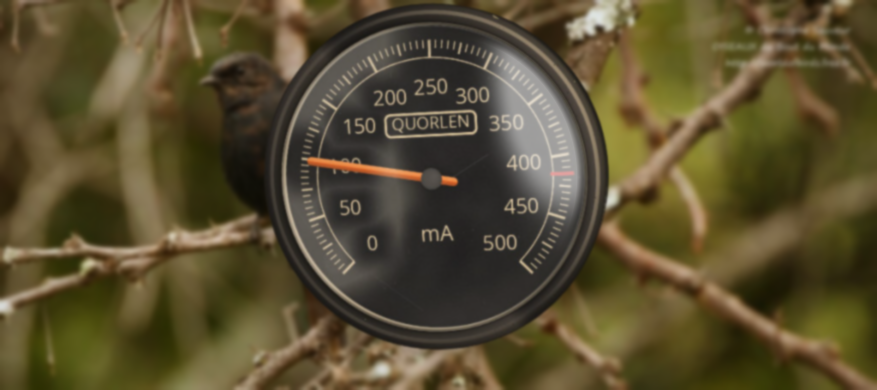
**100** mA
